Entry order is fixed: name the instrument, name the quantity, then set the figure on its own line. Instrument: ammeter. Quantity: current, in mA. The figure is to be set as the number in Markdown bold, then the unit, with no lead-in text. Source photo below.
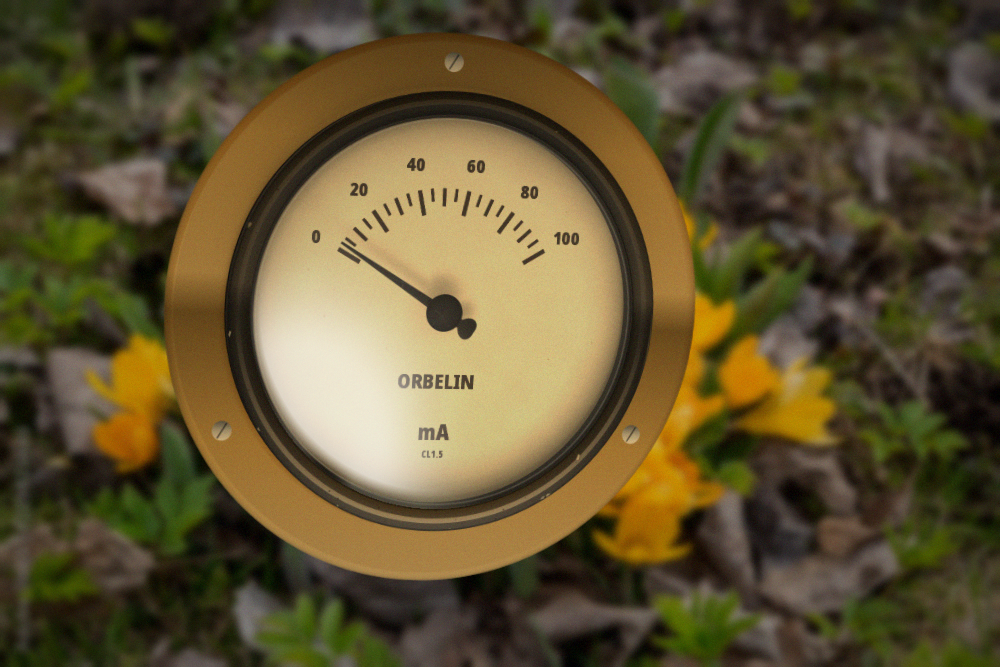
**2.5** mA
